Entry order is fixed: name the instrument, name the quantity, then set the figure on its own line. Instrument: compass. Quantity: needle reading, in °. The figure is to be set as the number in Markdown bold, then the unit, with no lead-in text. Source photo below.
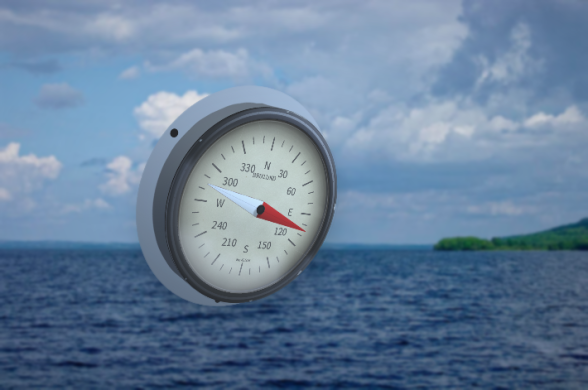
**105** °
